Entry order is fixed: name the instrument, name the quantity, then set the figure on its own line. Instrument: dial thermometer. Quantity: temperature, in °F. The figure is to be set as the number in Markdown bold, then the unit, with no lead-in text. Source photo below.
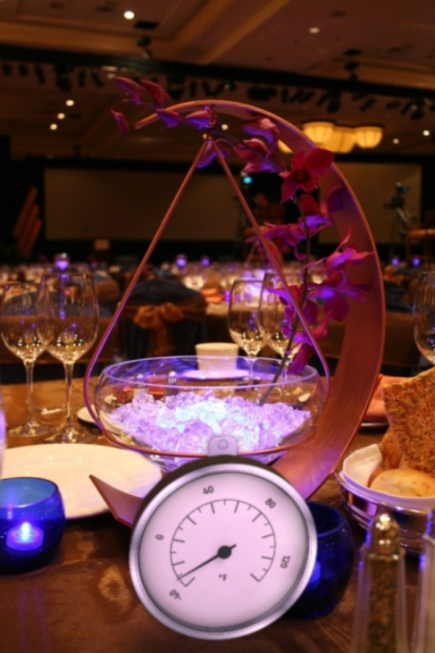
**-30** °F
